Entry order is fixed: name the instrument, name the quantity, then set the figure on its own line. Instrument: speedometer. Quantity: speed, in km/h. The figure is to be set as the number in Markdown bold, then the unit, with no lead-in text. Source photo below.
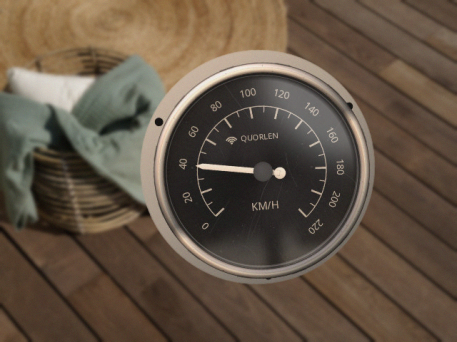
**40** km/h
